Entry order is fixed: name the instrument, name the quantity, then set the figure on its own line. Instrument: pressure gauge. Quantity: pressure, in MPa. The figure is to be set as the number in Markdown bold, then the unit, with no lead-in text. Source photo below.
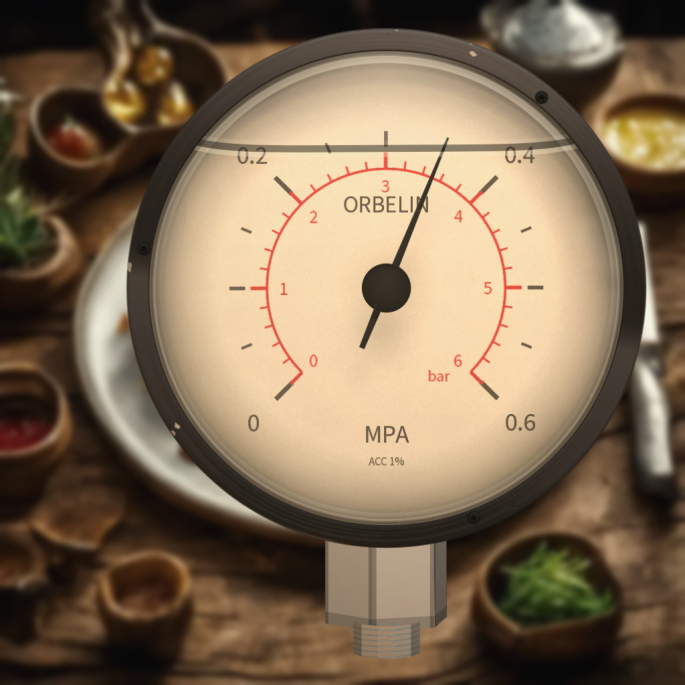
**0.35** MPa
